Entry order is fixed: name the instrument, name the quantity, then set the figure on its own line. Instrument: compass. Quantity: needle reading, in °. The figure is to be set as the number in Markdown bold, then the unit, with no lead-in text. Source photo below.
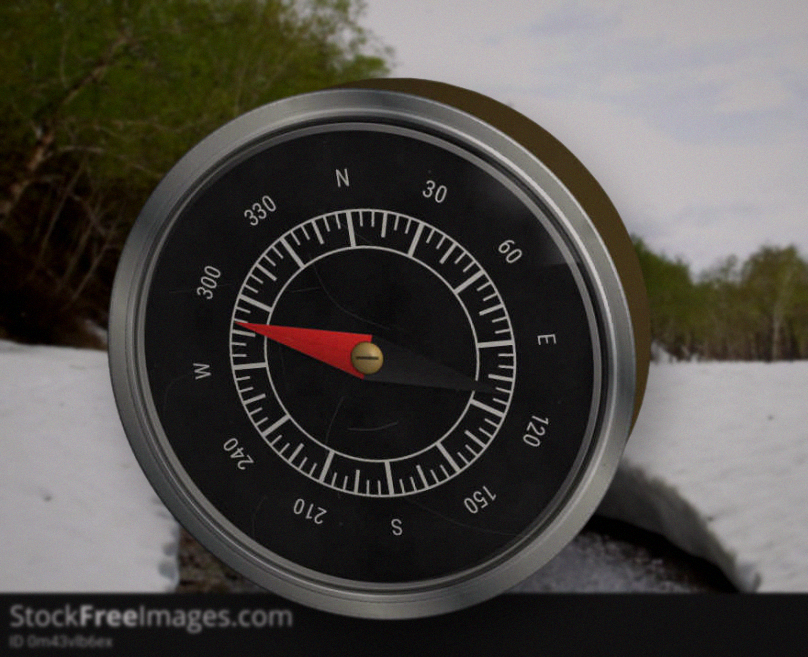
**290** °
